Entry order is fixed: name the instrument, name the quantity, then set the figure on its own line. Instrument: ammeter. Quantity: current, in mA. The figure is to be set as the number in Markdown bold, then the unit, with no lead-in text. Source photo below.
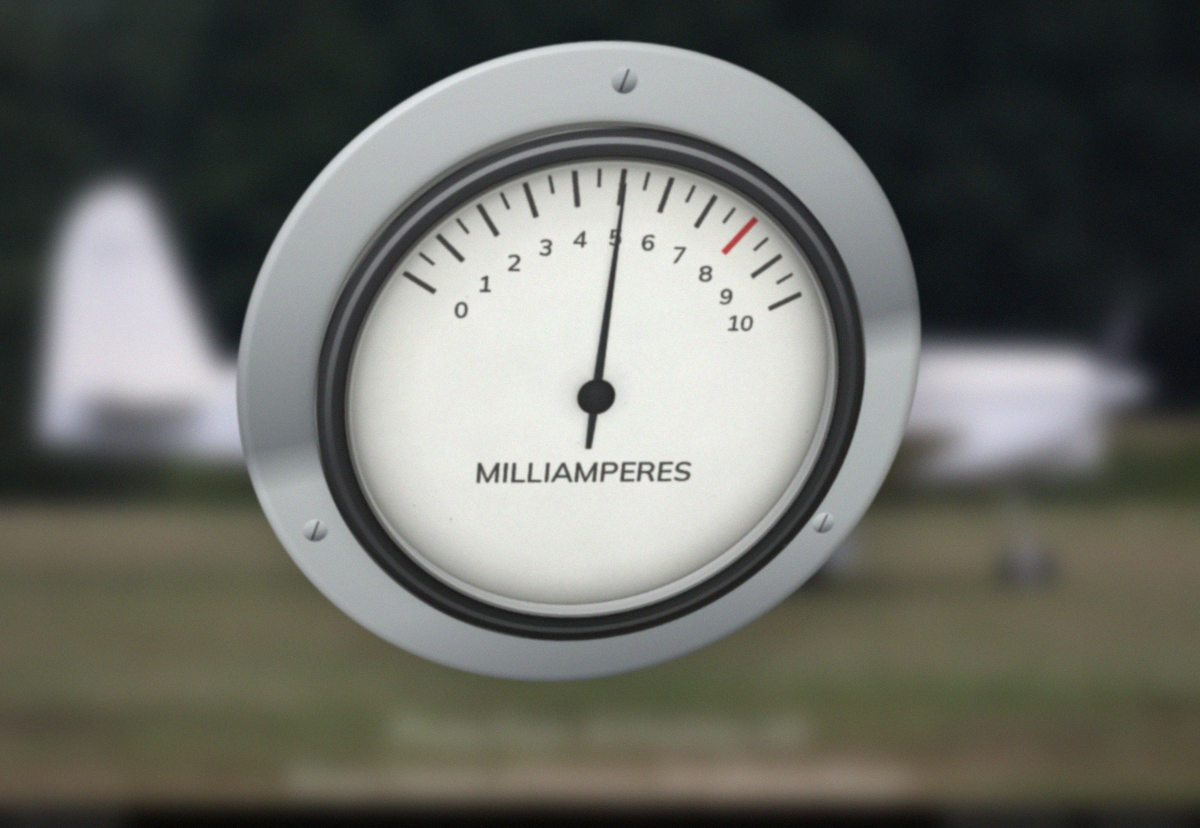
**5** mA
